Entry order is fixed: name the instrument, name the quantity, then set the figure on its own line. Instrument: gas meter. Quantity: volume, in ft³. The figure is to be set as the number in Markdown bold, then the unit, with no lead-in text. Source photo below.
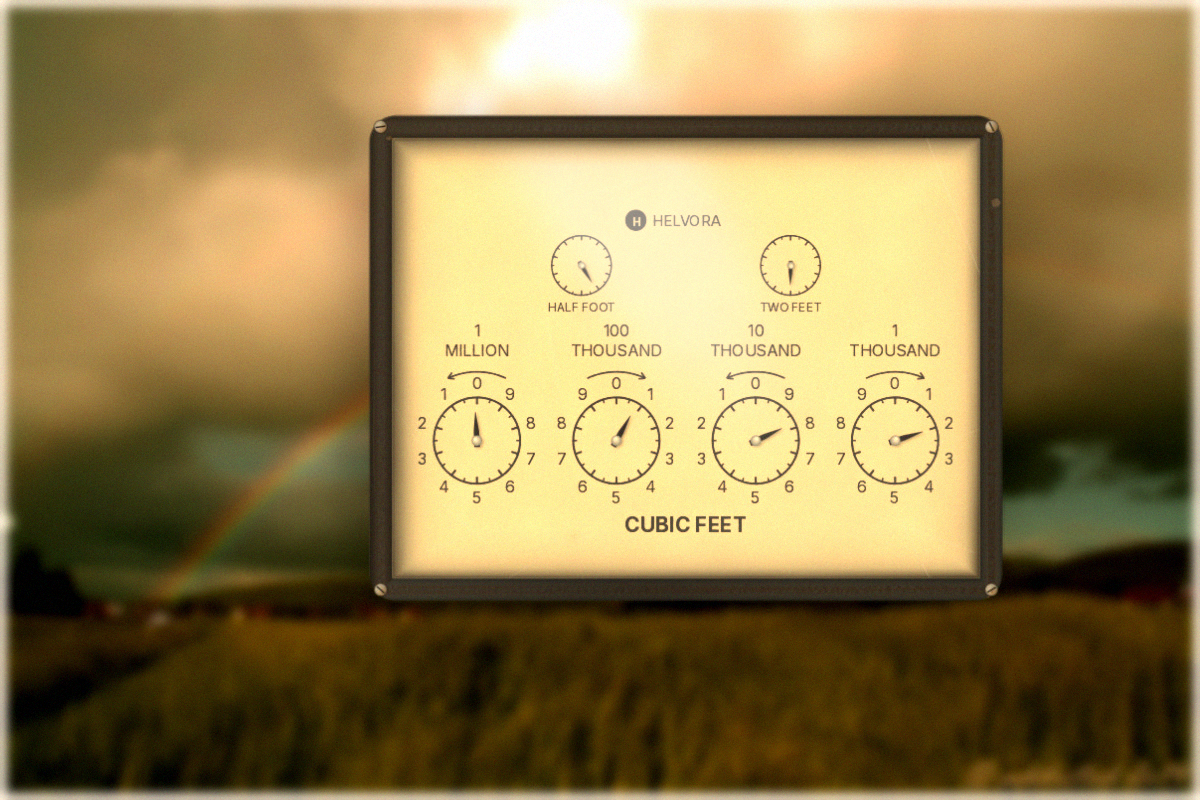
**8200** ft³
